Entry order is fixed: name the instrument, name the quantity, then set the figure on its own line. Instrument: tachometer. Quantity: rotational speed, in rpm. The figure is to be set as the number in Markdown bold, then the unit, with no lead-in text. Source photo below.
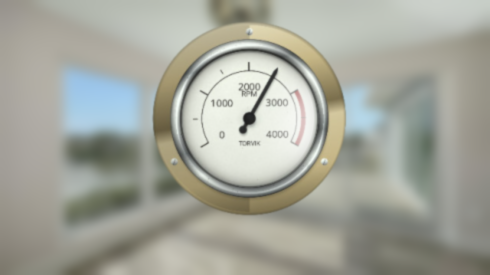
**2500** rpm
